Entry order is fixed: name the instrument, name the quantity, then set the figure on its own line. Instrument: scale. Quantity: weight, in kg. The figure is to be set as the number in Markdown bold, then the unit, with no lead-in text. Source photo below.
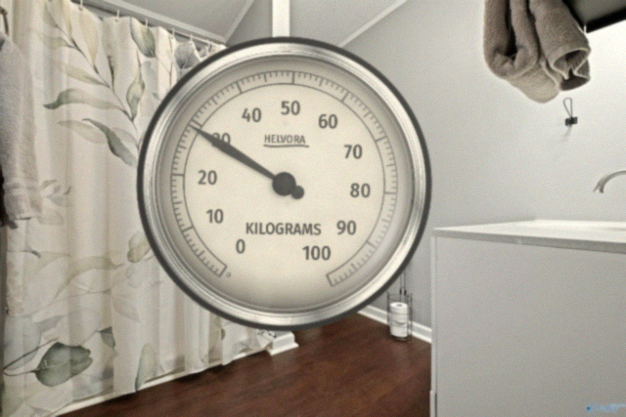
**29** kg
